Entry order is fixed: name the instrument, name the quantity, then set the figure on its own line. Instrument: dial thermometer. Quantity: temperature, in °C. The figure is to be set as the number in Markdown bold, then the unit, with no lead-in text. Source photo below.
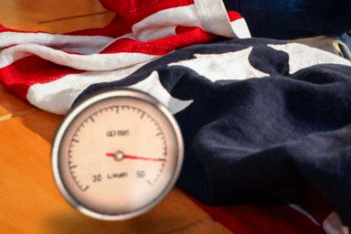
**40** °C
